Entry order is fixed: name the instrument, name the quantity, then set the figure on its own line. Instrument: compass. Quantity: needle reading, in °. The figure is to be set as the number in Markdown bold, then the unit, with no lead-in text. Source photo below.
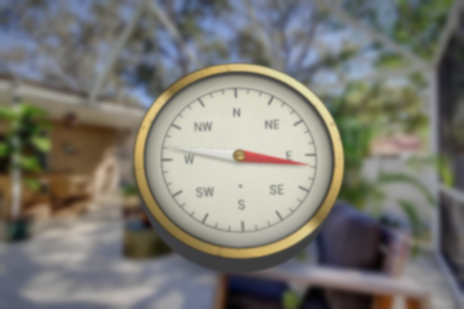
**100** °
